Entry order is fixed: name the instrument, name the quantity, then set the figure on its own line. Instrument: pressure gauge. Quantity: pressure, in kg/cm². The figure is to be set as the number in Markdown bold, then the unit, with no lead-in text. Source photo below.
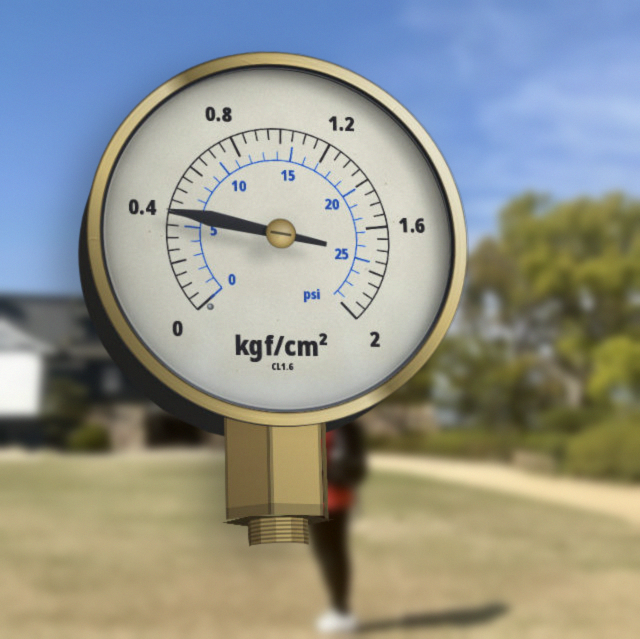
**0.4** kg/cm²
